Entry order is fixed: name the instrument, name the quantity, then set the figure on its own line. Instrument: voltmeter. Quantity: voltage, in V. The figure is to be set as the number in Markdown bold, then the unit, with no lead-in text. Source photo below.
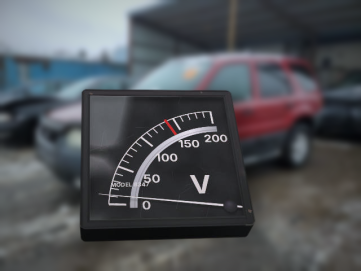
**10** V
